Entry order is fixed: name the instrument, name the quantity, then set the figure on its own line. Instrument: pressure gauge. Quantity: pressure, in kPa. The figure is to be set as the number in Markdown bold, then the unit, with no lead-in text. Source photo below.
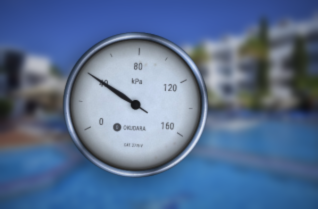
**40** kPa
